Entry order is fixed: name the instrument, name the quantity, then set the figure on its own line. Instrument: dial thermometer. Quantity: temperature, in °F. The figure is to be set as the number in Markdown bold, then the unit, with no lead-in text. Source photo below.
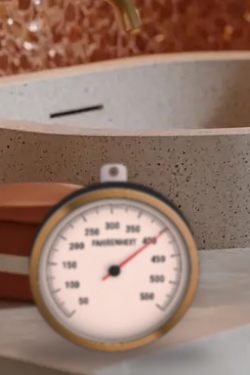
**400** °F
